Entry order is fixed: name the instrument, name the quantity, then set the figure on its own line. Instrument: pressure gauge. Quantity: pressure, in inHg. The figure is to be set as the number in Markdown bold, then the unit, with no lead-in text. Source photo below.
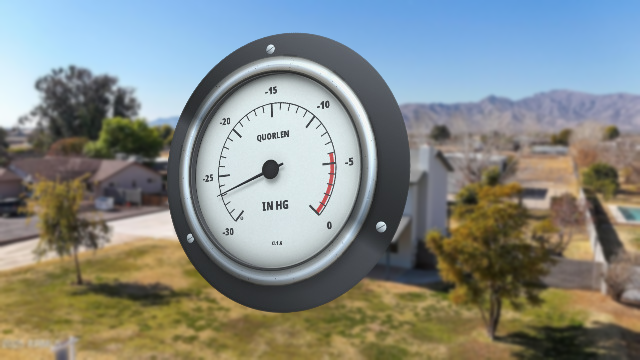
**-27** inHg
